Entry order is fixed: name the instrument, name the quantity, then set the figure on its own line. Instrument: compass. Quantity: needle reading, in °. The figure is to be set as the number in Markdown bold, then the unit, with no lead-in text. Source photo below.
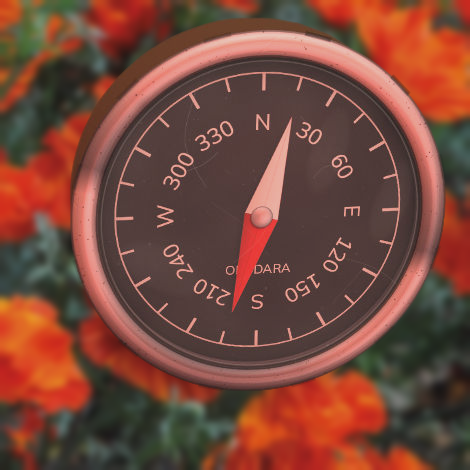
**195** °
